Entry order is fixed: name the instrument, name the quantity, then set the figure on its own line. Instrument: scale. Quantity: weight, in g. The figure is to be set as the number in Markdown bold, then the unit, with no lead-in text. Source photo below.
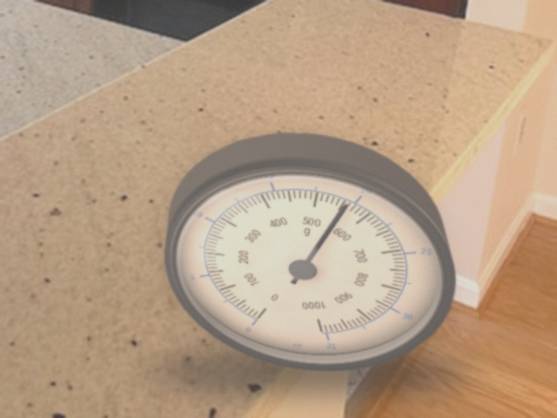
**550** g
